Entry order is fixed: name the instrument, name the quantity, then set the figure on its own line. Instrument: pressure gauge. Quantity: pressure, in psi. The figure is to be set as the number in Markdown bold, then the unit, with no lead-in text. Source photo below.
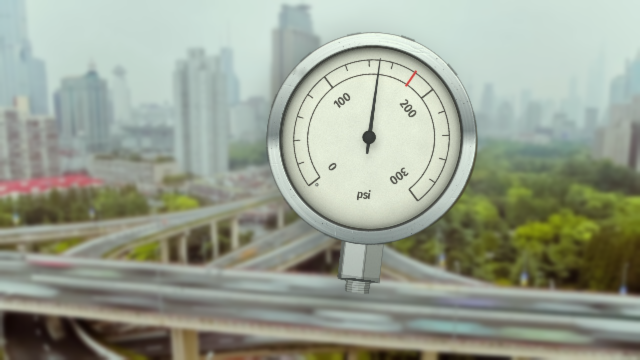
**150** psi
